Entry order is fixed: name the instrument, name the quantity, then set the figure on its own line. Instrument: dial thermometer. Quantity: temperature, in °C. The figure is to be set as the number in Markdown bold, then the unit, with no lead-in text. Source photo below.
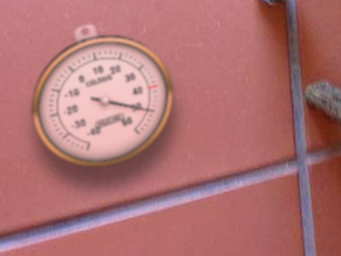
**50** °C
